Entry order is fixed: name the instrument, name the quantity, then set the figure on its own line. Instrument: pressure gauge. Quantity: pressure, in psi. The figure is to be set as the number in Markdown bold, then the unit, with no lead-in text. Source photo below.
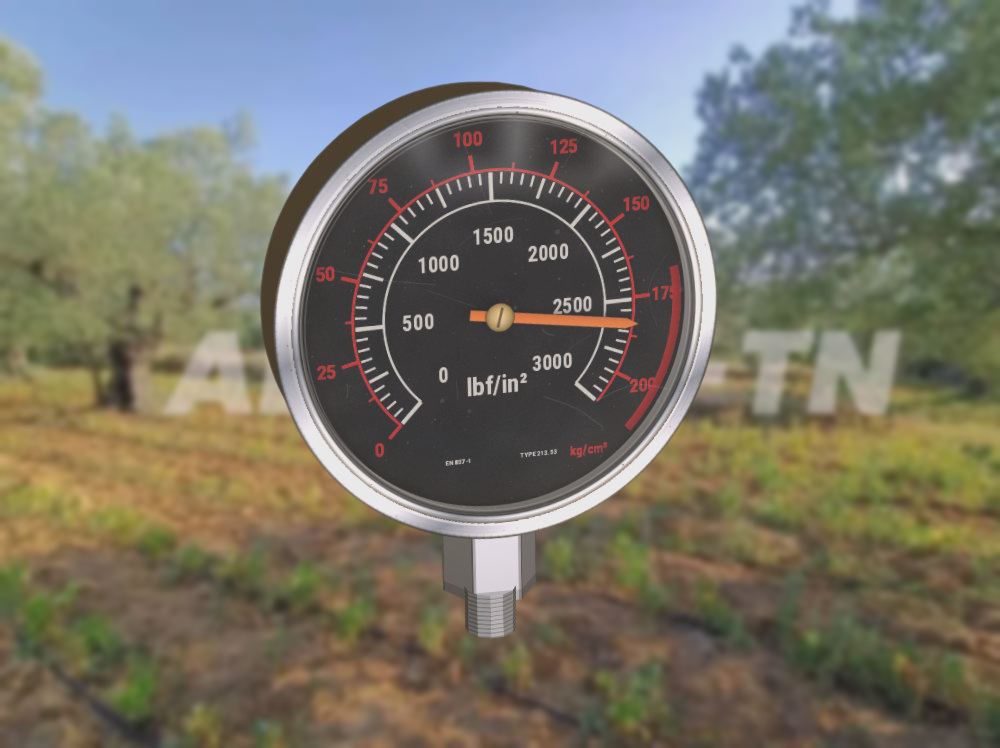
**2600** psi
